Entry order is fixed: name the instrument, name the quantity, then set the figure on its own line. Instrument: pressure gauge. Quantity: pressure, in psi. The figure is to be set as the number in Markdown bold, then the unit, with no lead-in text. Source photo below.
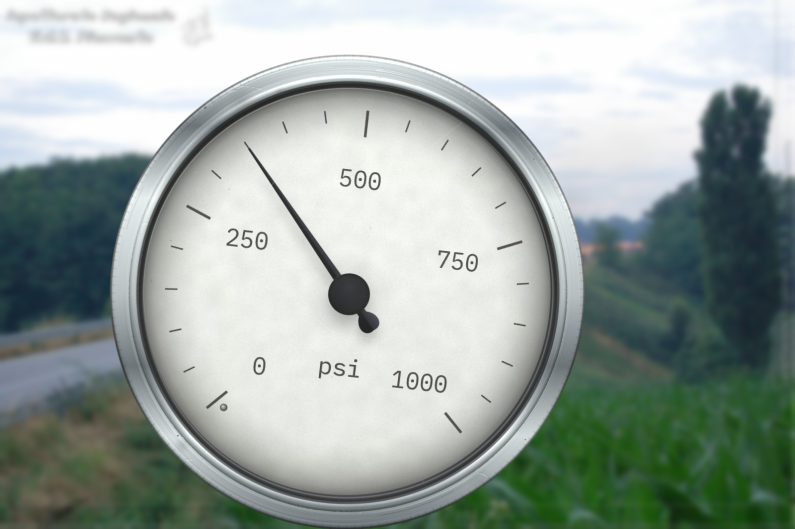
**350** psi
